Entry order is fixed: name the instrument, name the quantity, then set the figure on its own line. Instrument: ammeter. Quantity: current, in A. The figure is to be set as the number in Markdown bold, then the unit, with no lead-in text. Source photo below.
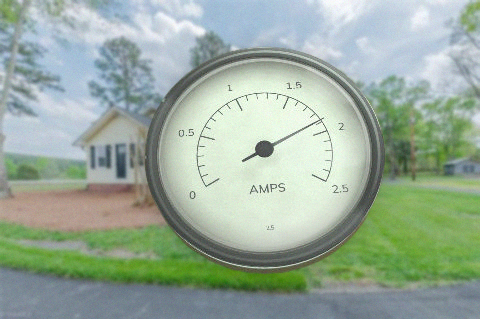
**1.9** A
